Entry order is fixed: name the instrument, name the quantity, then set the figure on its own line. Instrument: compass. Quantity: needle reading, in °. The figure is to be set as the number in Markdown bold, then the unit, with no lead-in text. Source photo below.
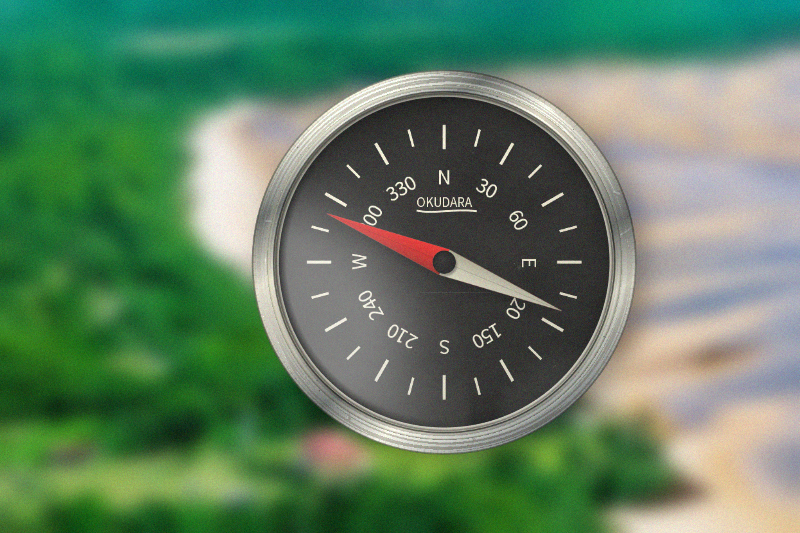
**292.5** °
